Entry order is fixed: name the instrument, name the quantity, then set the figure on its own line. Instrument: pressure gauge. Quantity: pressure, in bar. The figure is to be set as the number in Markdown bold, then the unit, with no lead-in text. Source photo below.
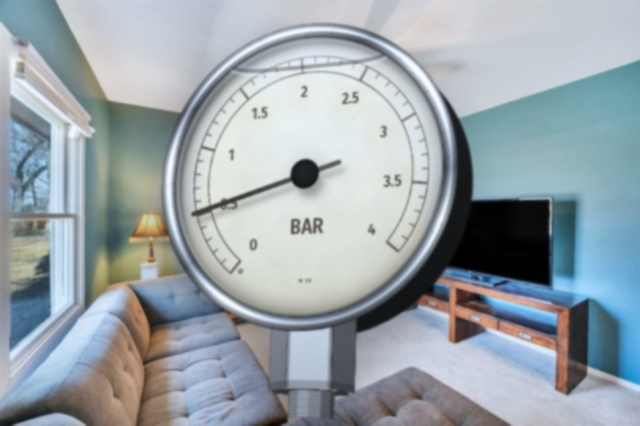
**0.5** bar
